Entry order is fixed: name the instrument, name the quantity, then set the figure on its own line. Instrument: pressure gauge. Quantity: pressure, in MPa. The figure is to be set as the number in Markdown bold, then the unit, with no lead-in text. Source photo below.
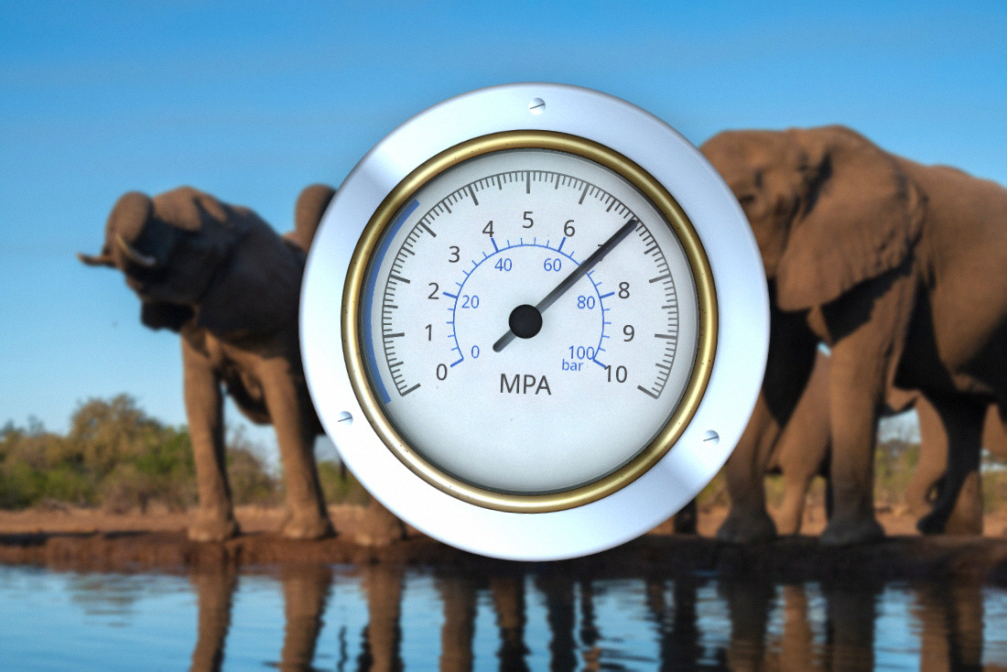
**7** MPa
